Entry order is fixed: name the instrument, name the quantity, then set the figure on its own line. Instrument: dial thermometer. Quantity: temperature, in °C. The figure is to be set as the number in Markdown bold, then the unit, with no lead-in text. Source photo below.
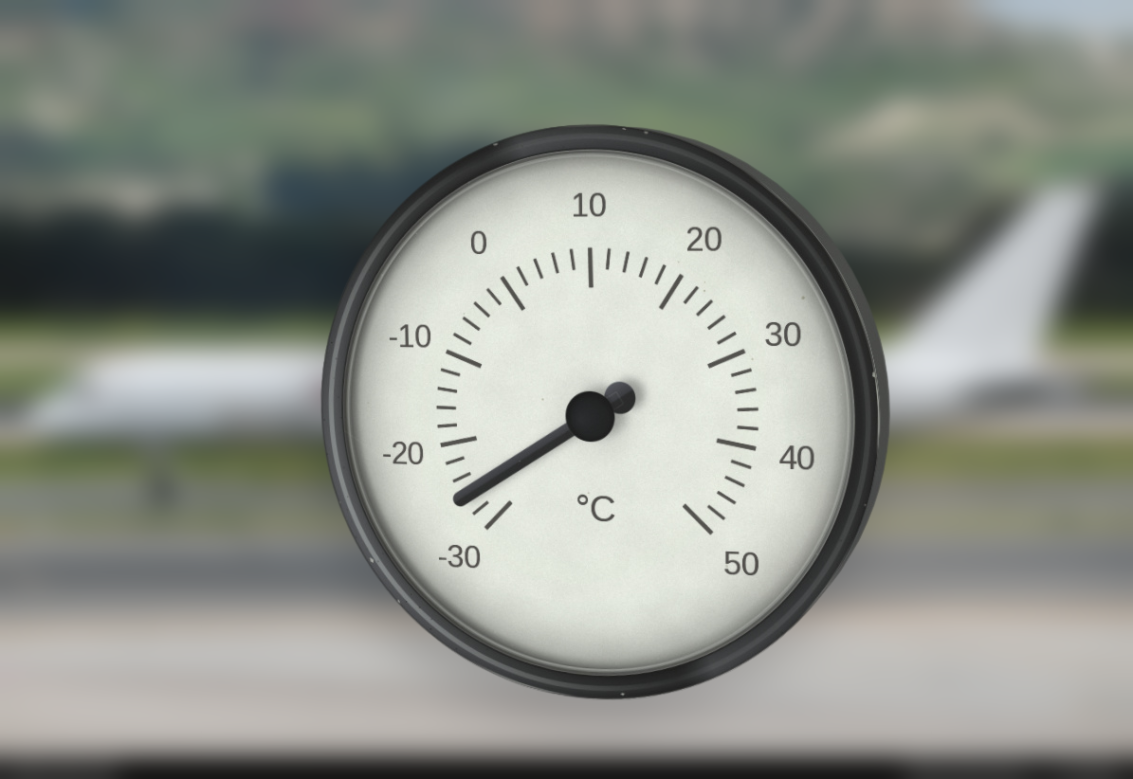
**-26** °C
